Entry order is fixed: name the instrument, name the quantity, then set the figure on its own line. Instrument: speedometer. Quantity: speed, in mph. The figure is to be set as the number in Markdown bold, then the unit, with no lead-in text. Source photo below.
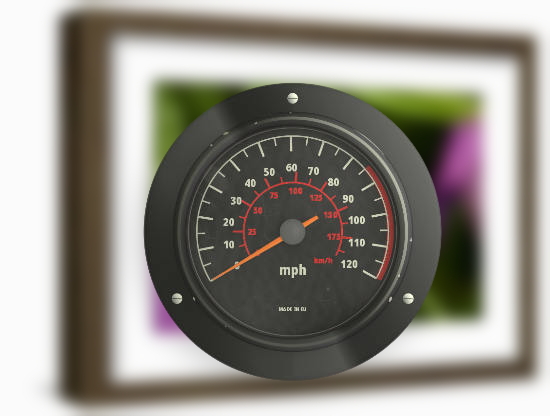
**0** mph
